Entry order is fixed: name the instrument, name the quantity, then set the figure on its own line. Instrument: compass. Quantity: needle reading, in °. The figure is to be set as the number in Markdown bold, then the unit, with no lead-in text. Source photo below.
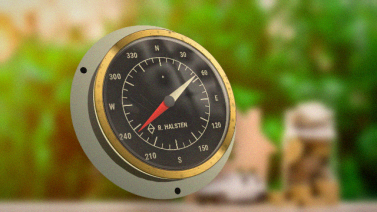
**235** °
